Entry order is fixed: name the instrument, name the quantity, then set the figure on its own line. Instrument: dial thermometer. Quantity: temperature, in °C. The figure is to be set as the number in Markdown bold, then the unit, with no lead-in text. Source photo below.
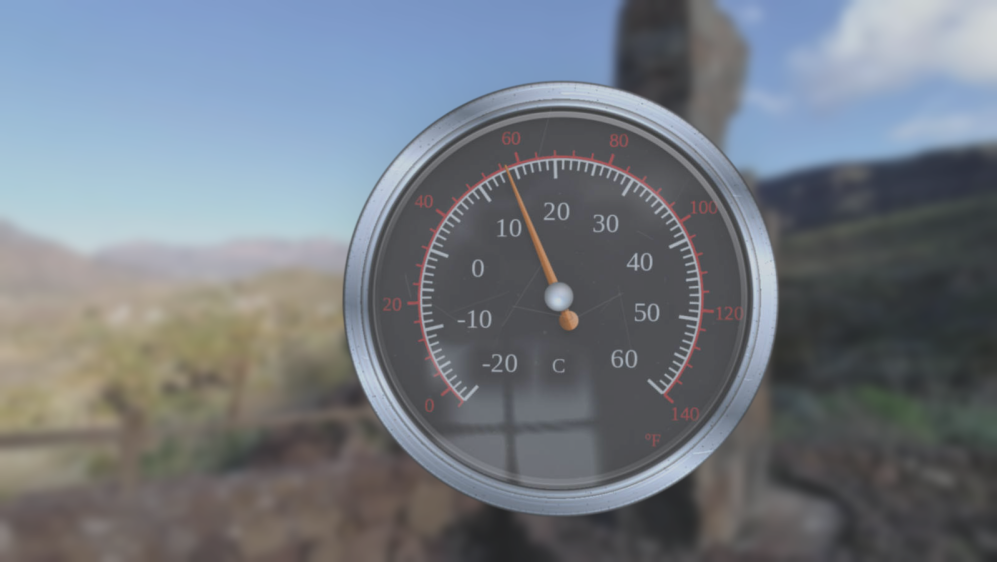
**14** °C
